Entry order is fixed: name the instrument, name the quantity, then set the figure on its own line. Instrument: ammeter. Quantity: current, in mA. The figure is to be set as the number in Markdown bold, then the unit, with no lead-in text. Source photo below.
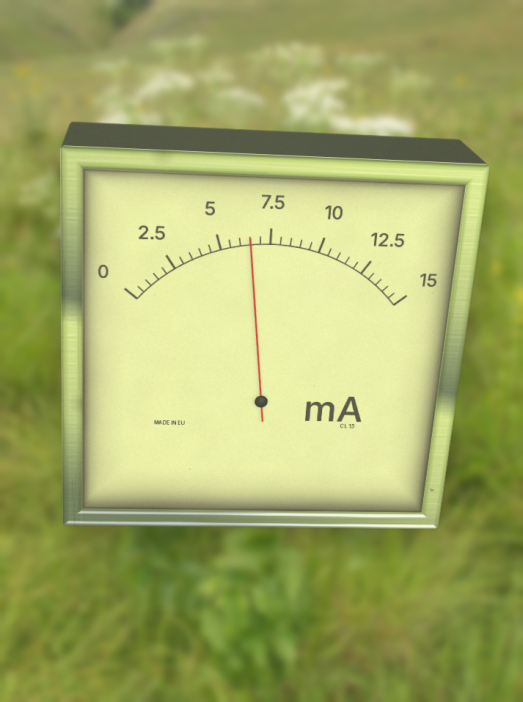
**6.5** mA
